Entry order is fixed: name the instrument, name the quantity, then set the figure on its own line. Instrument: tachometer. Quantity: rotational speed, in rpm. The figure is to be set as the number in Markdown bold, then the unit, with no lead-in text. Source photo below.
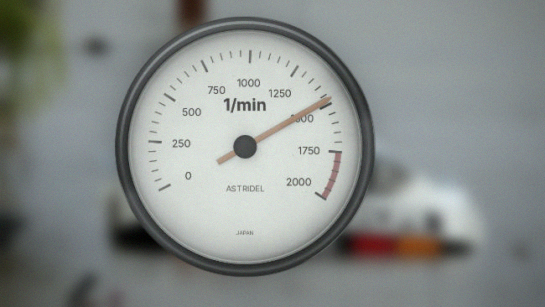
**1475** rpm
